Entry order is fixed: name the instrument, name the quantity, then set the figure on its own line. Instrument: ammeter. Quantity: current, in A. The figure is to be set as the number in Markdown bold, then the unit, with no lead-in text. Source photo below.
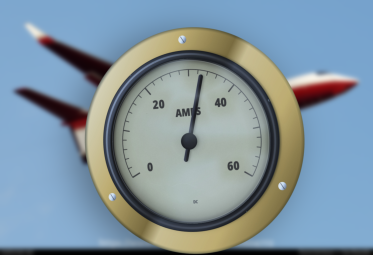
**33** A
